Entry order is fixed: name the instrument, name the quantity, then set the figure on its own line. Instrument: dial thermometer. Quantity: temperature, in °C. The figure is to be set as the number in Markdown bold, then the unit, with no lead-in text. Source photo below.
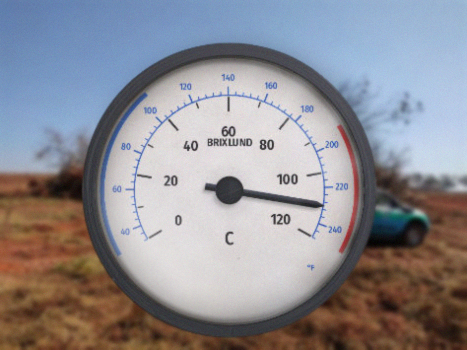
**110** °C
